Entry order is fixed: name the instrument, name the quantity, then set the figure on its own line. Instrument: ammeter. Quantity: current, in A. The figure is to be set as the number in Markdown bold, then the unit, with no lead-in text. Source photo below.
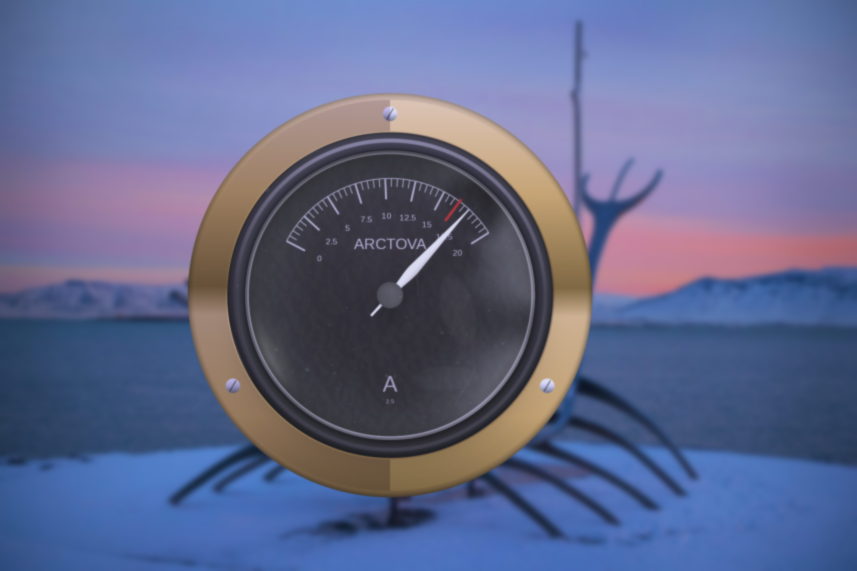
**17.5** A
